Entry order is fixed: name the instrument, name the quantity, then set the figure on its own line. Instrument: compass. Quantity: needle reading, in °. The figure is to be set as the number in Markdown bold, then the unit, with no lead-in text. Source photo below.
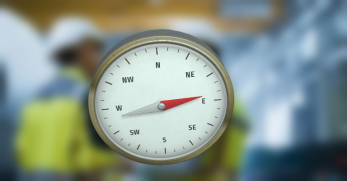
**80** °
